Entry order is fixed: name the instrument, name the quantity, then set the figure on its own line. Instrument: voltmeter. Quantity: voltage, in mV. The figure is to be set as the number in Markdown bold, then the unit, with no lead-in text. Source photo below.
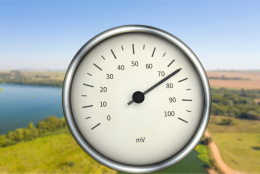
**75** mV
